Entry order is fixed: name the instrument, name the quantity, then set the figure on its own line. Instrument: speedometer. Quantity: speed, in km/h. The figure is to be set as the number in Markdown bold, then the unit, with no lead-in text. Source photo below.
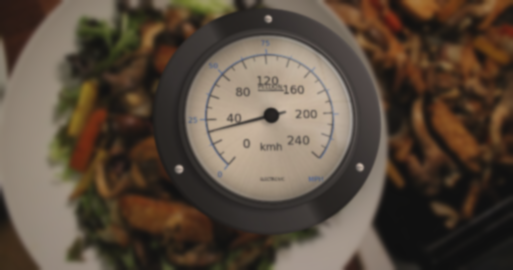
**30** km/h
